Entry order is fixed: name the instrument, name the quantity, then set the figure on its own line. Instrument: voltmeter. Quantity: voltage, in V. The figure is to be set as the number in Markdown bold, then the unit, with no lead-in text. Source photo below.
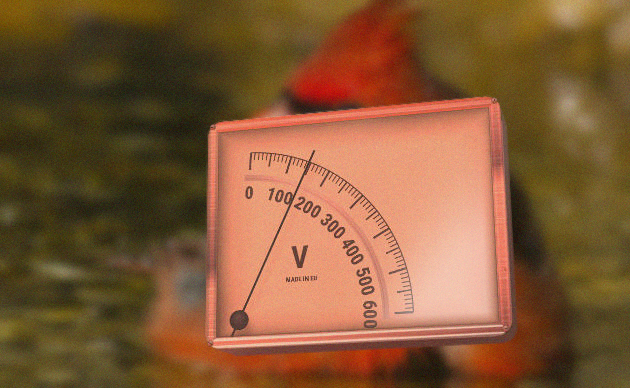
**150** V
